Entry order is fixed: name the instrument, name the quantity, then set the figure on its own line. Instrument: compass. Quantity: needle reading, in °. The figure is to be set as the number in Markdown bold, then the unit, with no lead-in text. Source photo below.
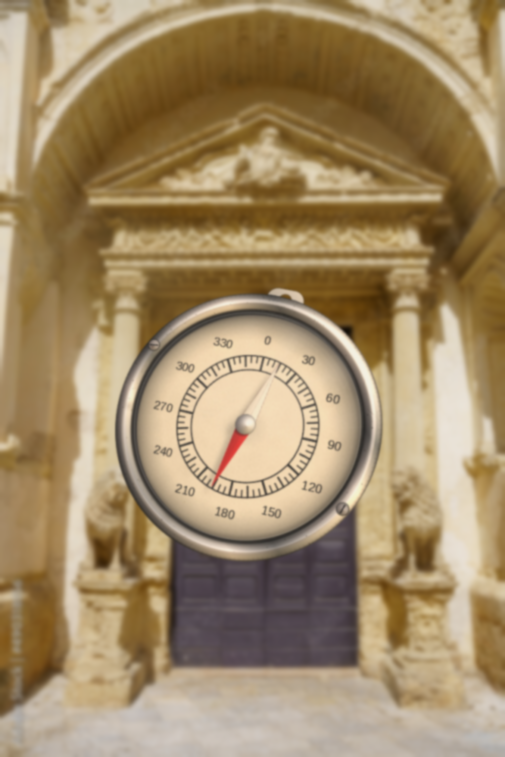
**195** °
